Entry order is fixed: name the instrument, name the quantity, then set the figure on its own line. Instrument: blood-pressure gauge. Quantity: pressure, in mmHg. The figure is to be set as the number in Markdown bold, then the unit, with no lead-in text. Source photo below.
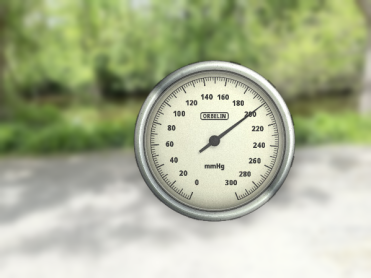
**200** mmHg
